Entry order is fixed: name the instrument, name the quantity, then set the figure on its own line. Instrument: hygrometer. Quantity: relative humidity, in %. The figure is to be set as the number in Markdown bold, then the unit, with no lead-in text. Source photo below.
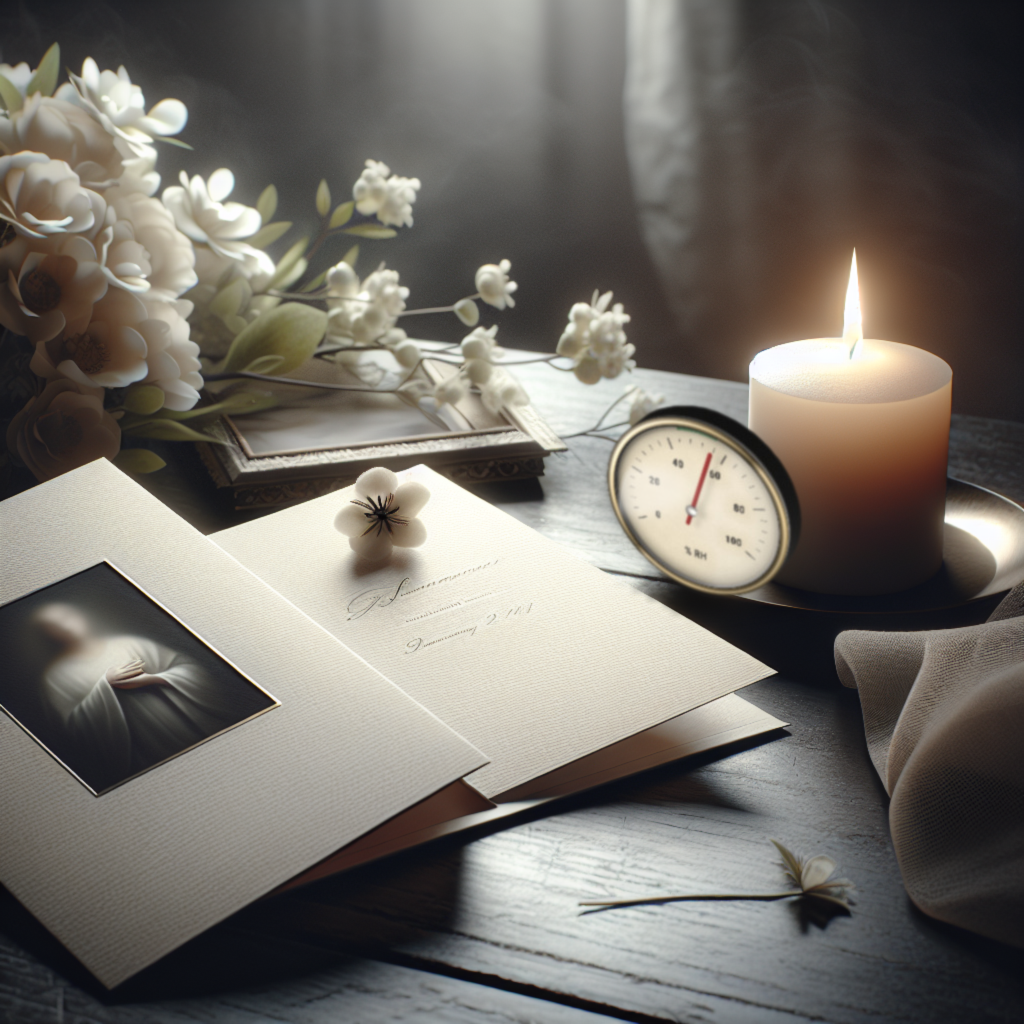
**56** %
